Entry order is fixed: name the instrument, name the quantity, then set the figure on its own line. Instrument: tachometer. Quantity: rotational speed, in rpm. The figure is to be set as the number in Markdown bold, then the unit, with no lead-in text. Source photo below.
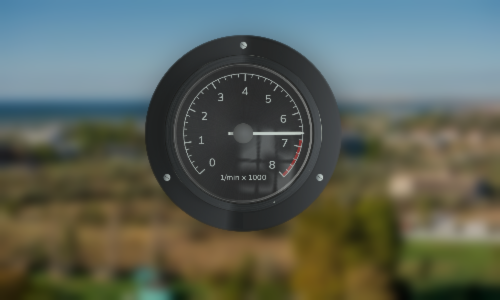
**6600** rpm
